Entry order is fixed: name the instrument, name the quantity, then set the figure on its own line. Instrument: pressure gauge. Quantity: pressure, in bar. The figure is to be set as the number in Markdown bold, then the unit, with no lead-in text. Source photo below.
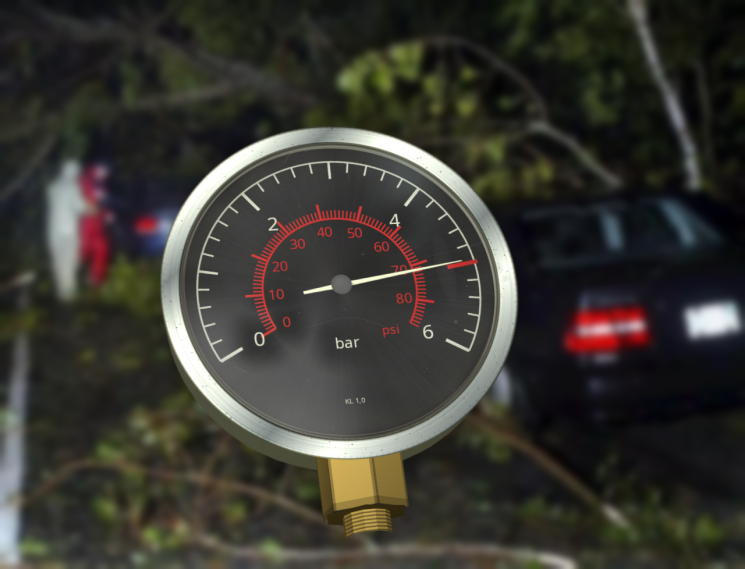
**5** bar
